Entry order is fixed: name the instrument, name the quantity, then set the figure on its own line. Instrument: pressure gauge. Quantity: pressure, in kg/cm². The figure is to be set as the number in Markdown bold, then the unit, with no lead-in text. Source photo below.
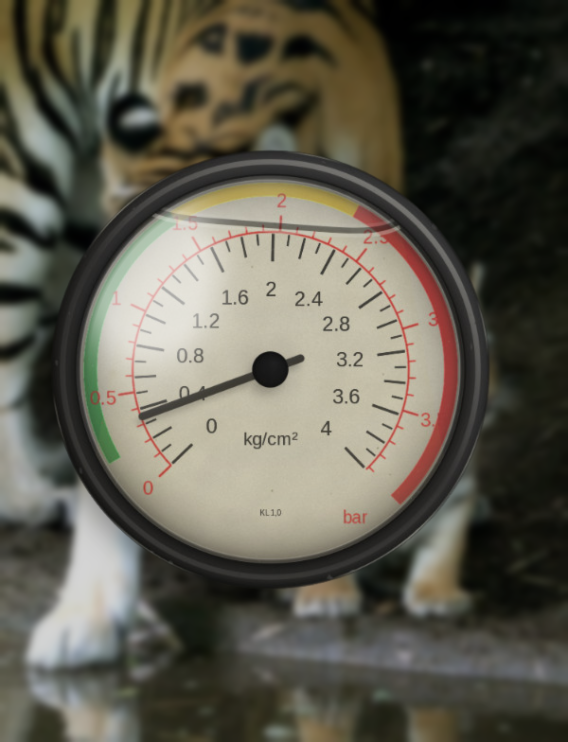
**0.35** kg/cm²
